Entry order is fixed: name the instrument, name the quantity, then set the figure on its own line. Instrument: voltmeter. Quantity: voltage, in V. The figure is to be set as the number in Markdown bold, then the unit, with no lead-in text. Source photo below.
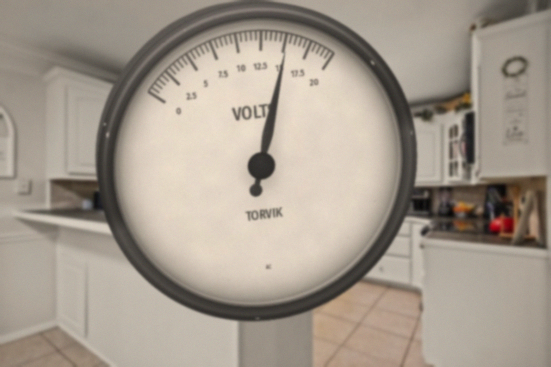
**15** V
